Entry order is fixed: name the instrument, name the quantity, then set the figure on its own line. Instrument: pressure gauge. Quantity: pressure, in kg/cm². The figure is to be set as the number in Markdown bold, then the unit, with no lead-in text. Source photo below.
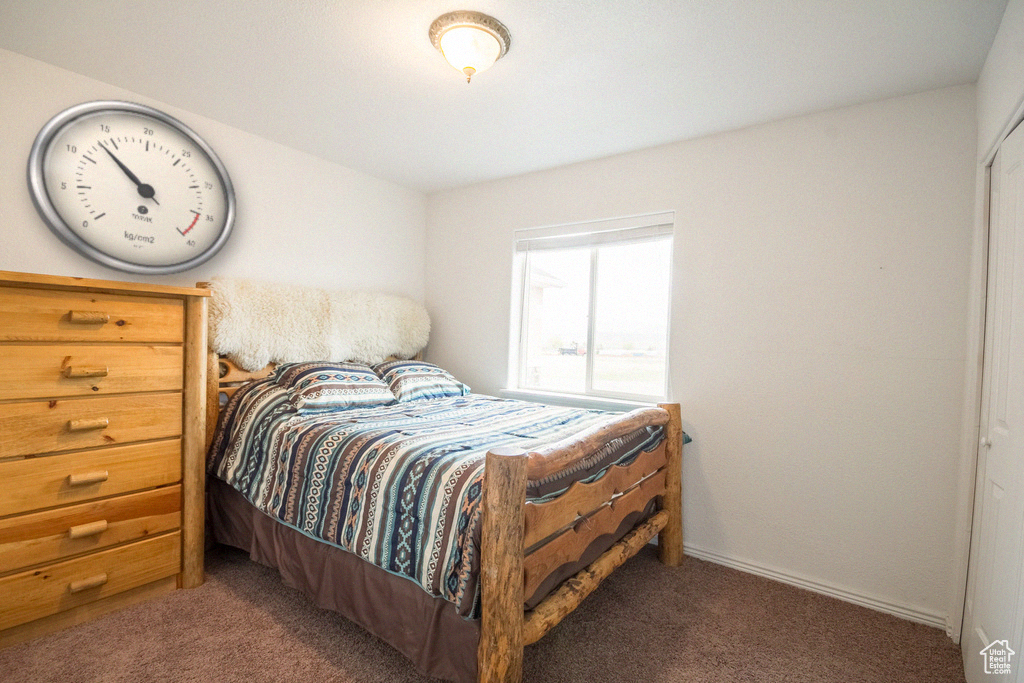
**13** kg/cm²
